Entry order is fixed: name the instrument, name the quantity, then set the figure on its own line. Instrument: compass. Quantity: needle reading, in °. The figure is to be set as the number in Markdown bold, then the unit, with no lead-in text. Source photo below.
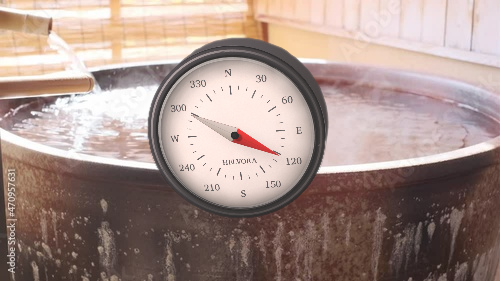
**120** °
